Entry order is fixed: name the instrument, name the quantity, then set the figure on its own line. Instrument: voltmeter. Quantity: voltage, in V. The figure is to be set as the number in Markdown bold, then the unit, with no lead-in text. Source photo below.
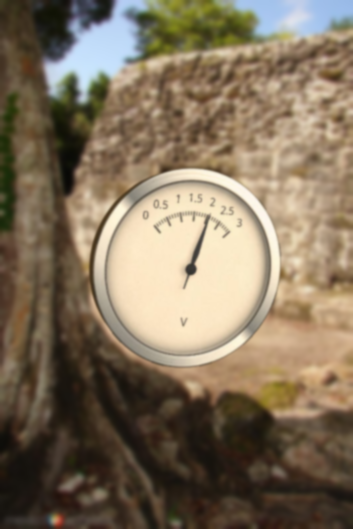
**2** V
